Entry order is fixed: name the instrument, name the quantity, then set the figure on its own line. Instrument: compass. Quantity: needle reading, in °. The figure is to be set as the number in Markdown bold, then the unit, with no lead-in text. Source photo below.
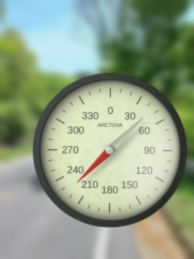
**225** °
